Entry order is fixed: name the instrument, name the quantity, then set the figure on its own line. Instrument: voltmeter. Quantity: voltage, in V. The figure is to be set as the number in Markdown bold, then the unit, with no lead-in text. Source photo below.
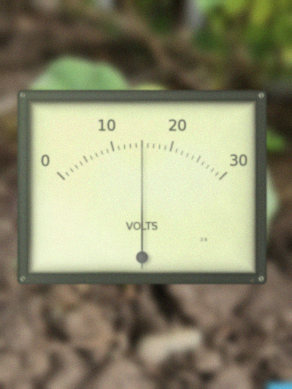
**15** V
